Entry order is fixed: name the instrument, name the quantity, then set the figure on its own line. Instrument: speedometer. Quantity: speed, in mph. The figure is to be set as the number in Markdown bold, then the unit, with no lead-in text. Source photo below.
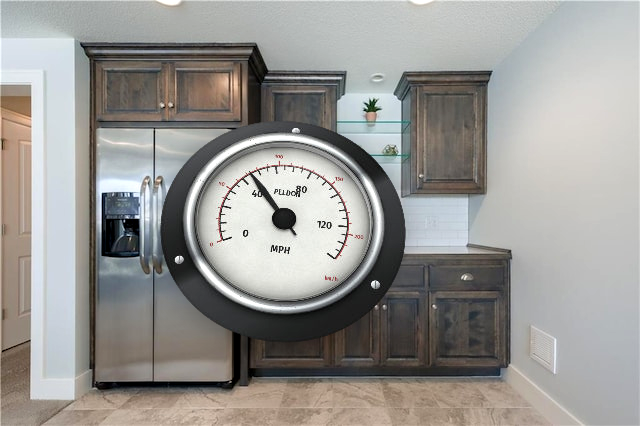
**45** mph
